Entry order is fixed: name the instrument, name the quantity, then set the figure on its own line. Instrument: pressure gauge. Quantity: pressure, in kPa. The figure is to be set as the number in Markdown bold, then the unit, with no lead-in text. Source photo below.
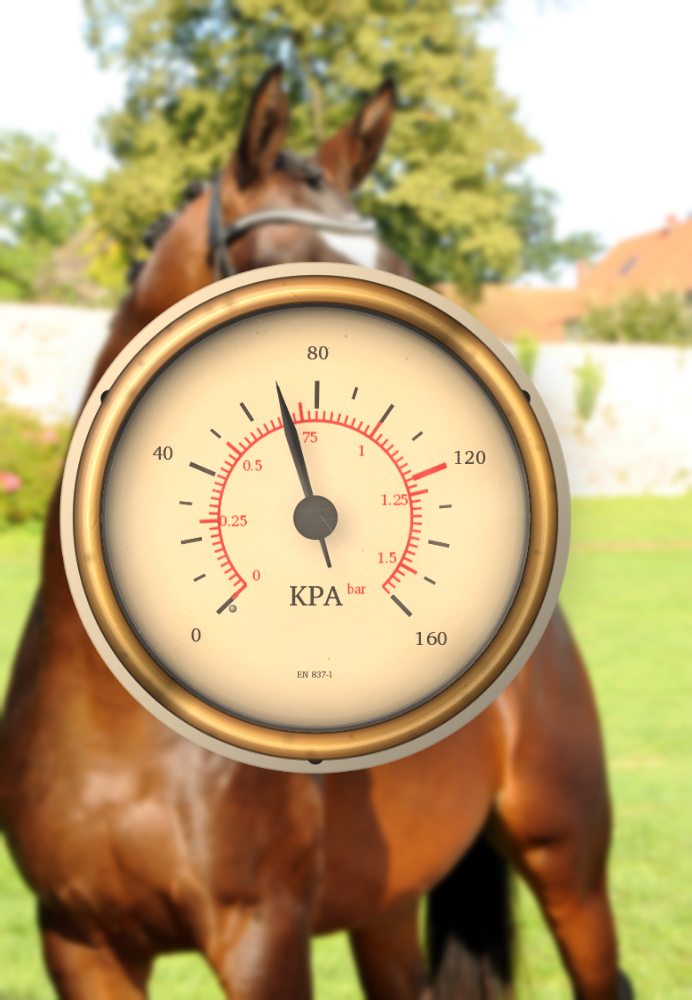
**70** kPa
